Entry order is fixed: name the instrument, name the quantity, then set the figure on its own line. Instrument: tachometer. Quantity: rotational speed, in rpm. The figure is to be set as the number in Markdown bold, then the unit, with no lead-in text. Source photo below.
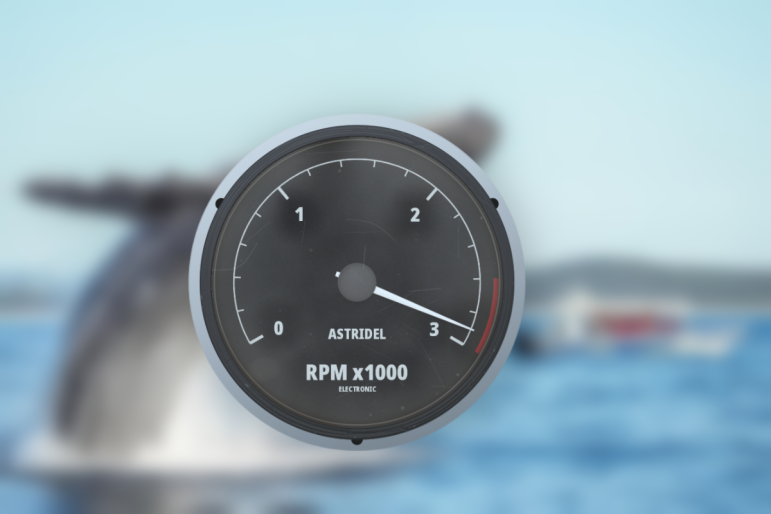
**2900** rpm
